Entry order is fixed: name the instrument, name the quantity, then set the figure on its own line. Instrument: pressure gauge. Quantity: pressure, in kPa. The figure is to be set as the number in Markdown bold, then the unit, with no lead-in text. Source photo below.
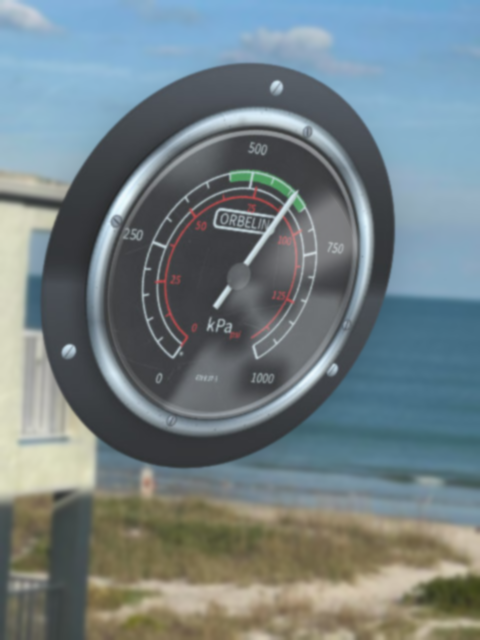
**600** kPa
